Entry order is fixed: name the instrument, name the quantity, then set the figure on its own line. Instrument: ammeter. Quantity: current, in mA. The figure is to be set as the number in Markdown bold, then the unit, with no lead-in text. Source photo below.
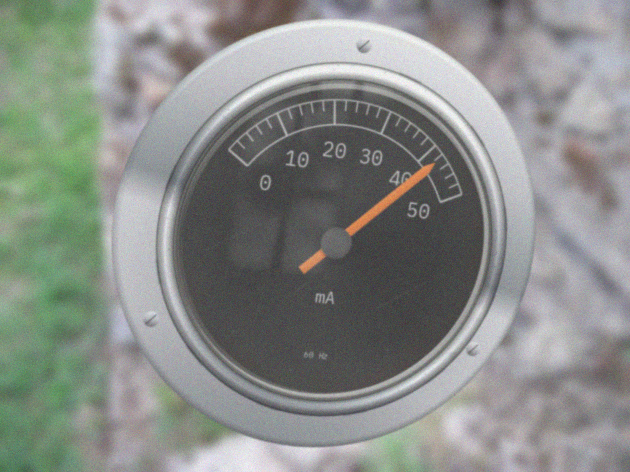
**42** mA
